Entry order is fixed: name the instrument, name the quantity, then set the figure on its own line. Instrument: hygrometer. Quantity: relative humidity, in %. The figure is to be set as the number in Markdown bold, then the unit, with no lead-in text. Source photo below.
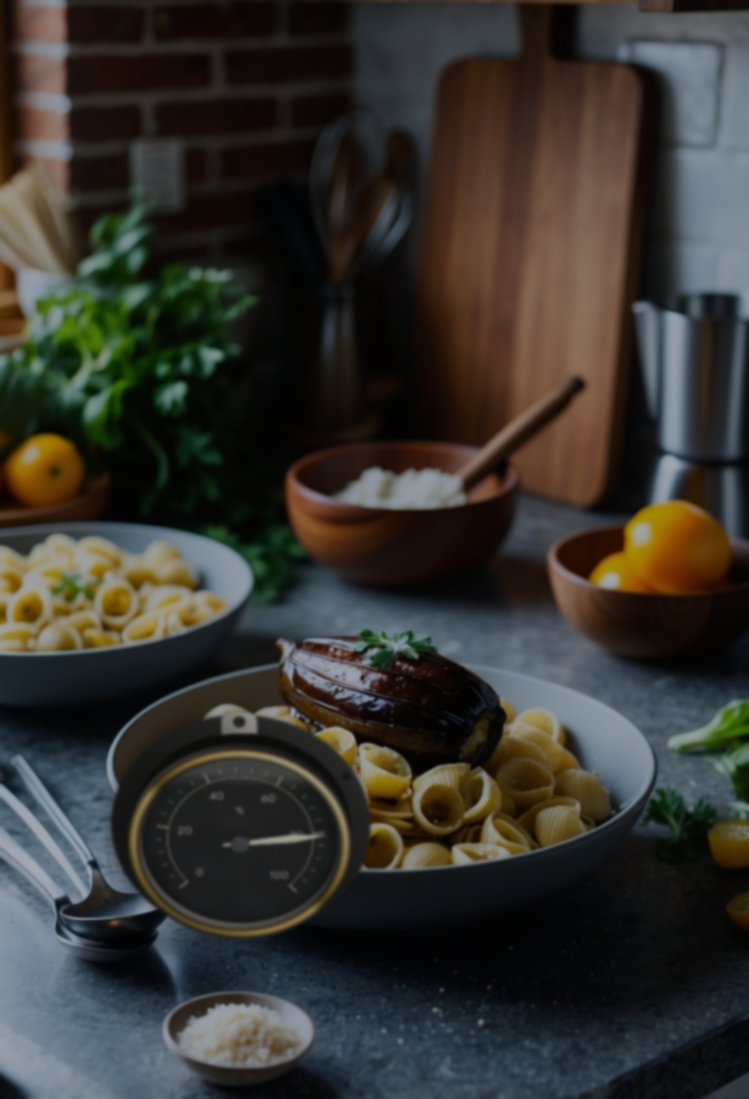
**80** %
